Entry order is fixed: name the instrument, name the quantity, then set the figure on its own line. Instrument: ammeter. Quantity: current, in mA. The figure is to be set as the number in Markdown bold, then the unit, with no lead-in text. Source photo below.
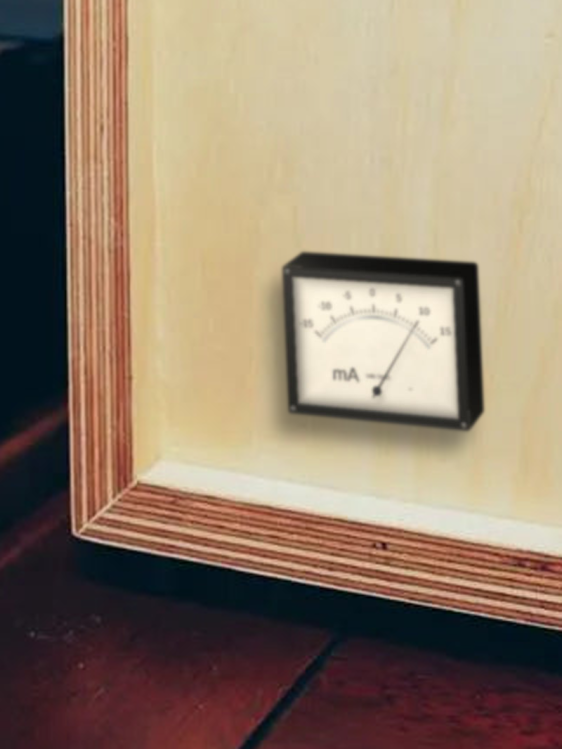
**10** mA
